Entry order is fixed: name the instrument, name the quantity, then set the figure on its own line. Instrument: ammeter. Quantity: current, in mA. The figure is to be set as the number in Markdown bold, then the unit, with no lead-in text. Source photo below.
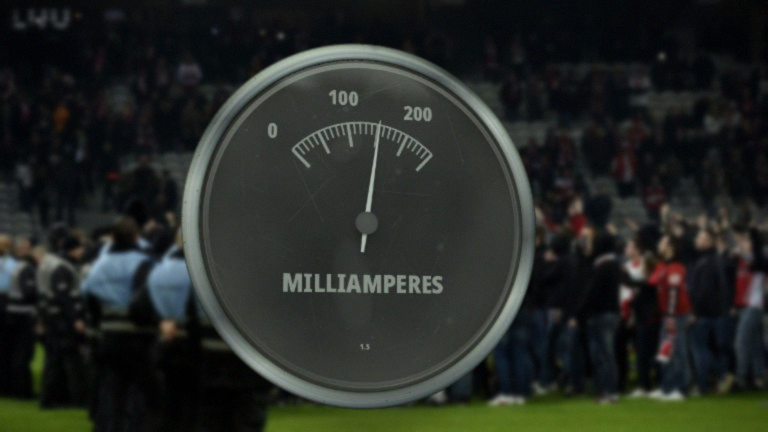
**150** mA
